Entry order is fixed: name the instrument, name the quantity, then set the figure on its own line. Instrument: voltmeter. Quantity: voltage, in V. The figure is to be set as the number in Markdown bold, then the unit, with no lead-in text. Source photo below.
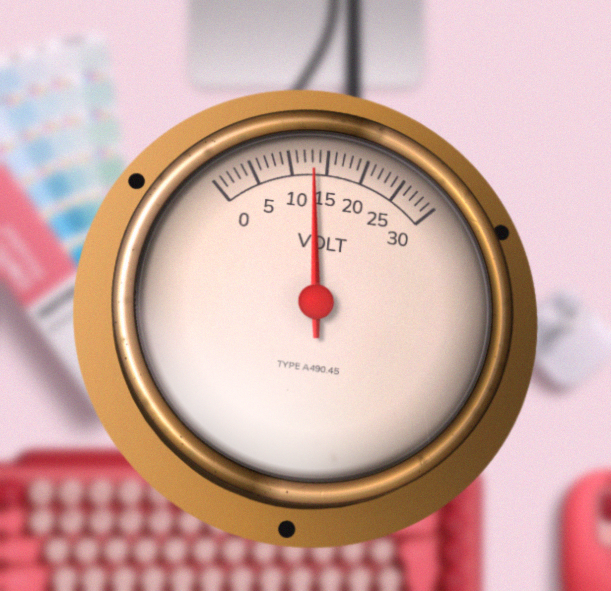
**13** V
